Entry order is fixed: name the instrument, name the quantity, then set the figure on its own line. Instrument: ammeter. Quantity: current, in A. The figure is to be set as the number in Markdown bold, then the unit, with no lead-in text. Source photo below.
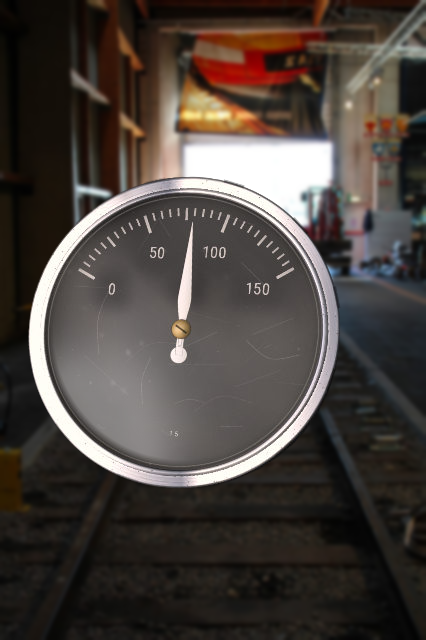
**80** A
